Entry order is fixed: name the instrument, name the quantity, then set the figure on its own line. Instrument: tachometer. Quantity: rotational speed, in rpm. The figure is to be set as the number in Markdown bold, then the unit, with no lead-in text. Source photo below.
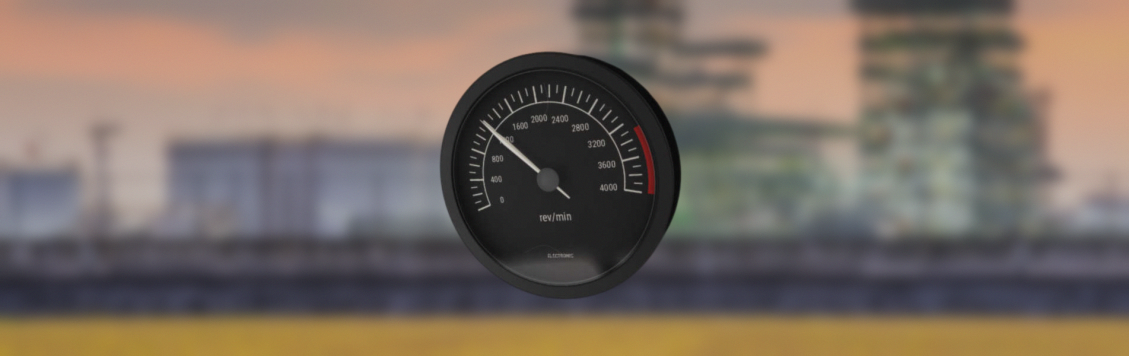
**1200** rpm
